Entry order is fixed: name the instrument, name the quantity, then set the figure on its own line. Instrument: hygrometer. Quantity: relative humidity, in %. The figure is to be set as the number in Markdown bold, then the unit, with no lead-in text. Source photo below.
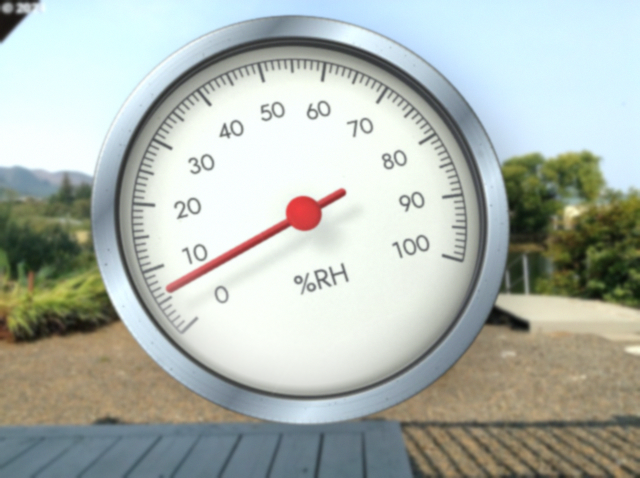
**6** %
